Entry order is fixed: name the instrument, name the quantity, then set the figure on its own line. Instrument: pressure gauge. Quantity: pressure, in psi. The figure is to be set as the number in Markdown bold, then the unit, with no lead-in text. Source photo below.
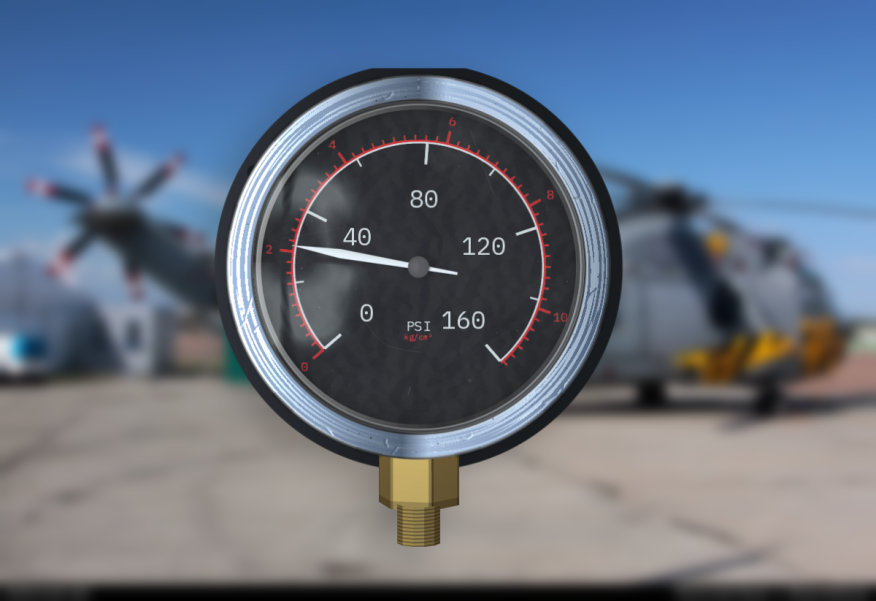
**30** psi
